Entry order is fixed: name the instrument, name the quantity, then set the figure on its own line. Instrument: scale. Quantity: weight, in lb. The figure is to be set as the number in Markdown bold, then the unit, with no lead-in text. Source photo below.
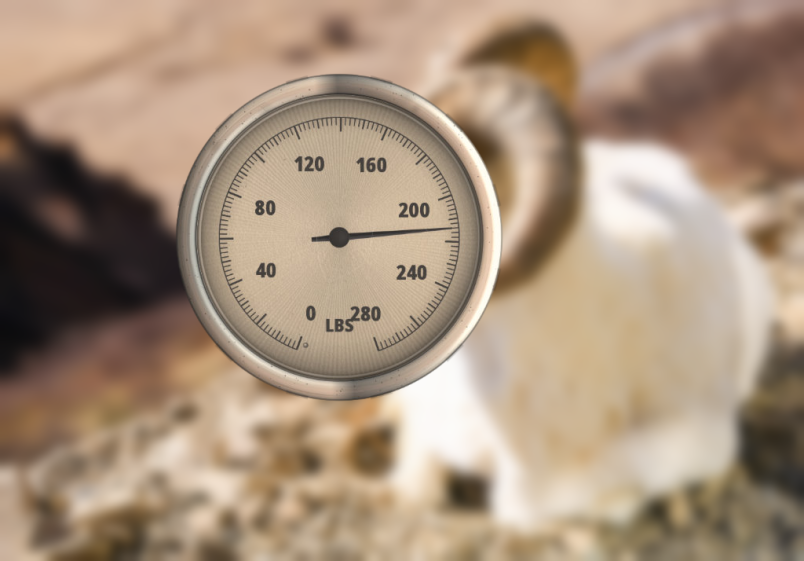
**214** lb
